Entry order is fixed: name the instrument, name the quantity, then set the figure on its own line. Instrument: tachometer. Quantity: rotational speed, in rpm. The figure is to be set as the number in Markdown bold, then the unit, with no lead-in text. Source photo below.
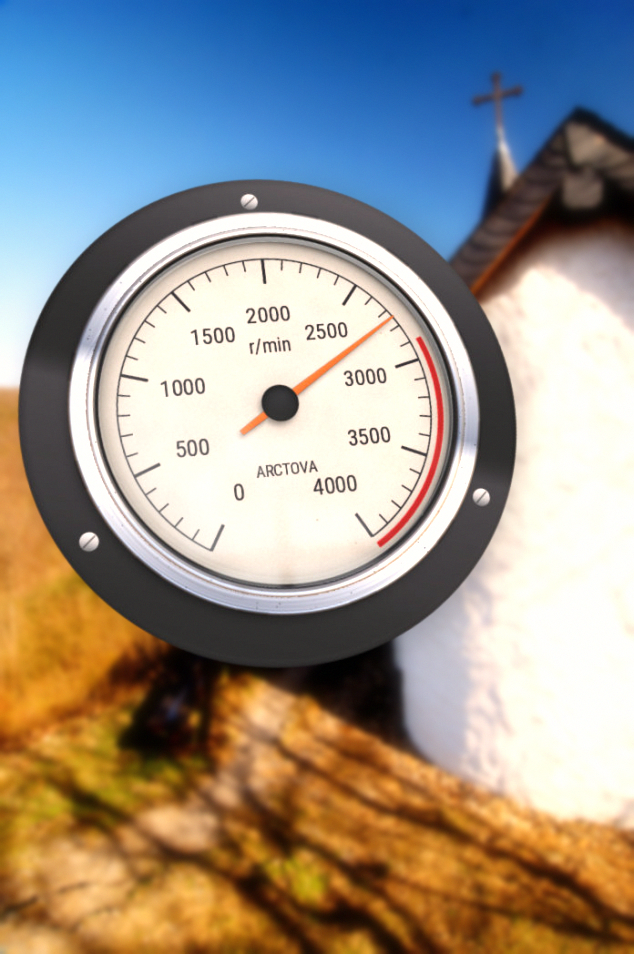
**2750** rpm
